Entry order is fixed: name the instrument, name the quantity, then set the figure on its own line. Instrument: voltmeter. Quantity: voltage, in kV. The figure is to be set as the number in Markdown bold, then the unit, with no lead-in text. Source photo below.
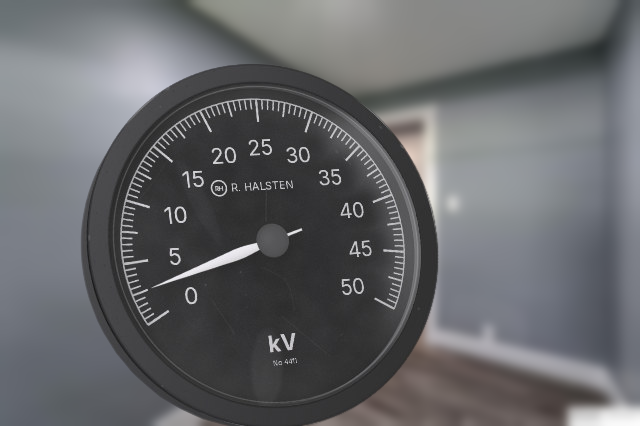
**2.5** kV
